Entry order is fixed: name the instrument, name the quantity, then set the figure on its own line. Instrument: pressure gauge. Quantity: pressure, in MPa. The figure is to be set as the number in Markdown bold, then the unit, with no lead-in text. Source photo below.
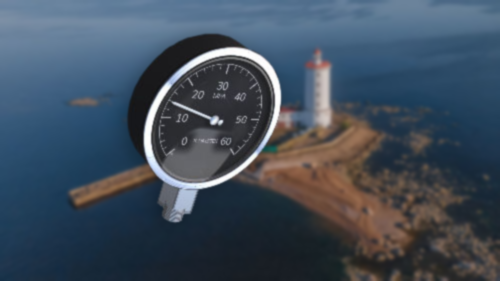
**14** MPa
